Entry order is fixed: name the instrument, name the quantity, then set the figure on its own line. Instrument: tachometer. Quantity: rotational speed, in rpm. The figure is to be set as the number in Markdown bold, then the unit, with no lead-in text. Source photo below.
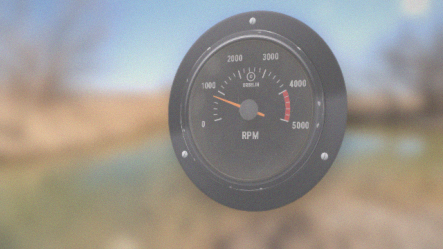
**800** rpm
